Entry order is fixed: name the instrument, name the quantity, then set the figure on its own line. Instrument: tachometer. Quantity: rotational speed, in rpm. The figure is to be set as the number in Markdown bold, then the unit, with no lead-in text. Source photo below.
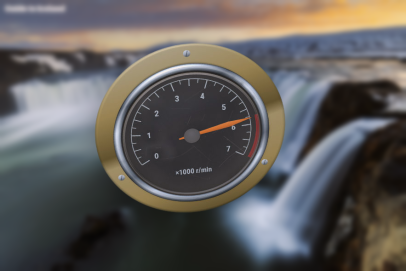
**5750** rpm
